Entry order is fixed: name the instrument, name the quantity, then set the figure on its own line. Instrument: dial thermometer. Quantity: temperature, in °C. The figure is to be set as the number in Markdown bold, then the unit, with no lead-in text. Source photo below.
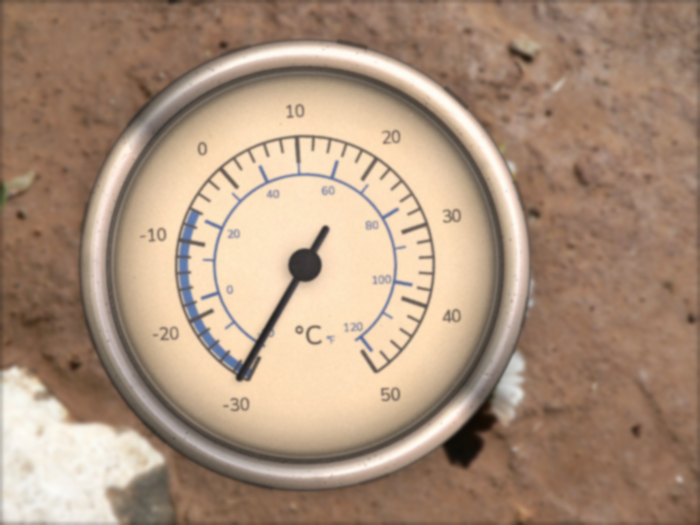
**-29** °C
